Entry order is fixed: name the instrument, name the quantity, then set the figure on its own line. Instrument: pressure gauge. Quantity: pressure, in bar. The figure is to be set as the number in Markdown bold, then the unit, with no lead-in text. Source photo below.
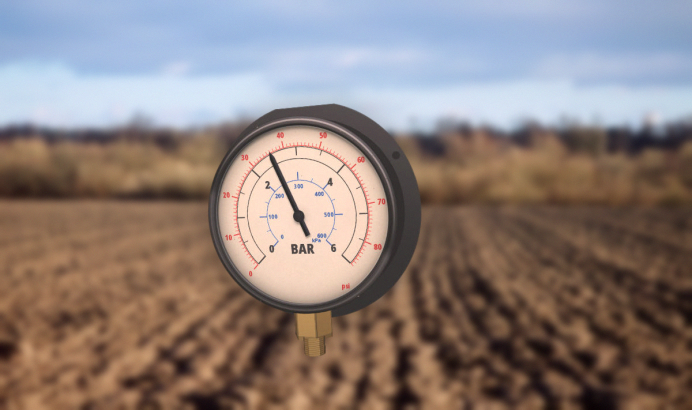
**2.5** bar
